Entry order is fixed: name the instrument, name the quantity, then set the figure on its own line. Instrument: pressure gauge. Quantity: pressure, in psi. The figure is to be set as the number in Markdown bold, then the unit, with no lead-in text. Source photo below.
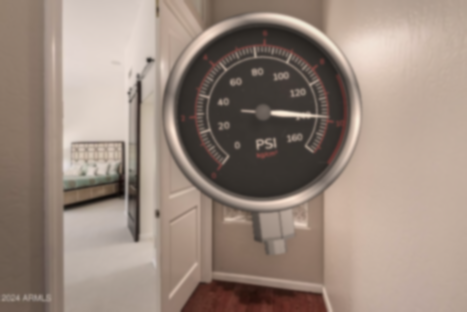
**140** psi
